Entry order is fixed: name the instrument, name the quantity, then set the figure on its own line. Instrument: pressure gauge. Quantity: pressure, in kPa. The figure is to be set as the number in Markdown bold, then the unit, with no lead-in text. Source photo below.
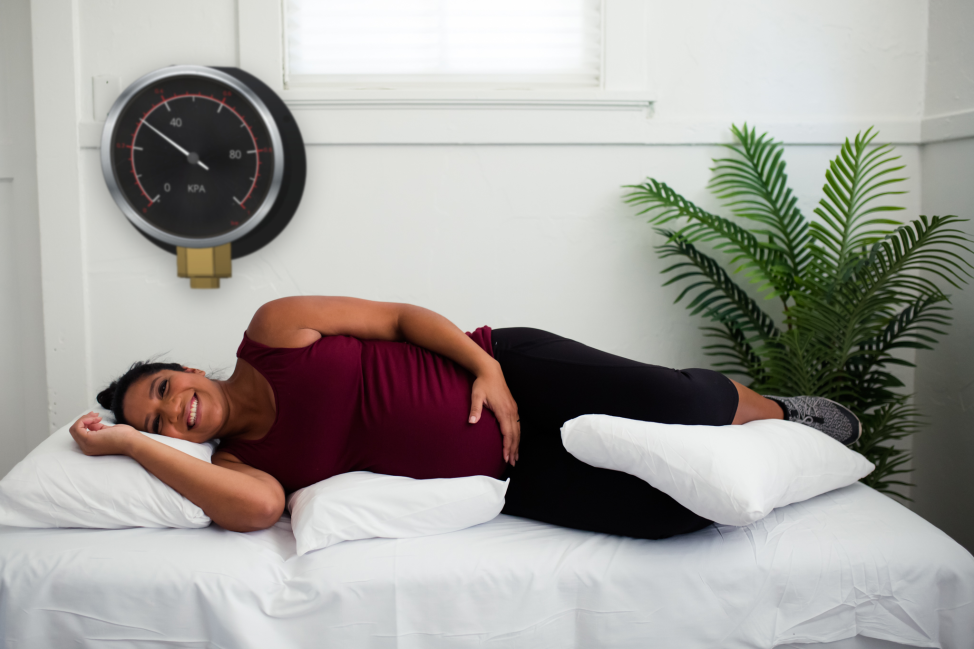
**30** kPa
